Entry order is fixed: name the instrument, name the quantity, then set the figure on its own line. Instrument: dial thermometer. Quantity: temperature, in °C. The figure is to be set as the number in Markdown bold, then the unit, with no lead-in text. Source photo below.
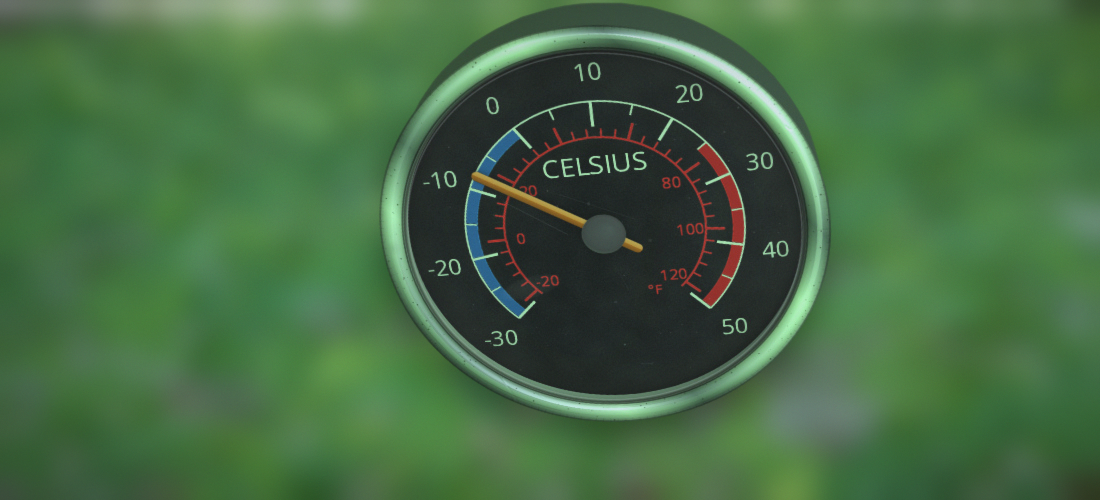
**-7.5** °C
